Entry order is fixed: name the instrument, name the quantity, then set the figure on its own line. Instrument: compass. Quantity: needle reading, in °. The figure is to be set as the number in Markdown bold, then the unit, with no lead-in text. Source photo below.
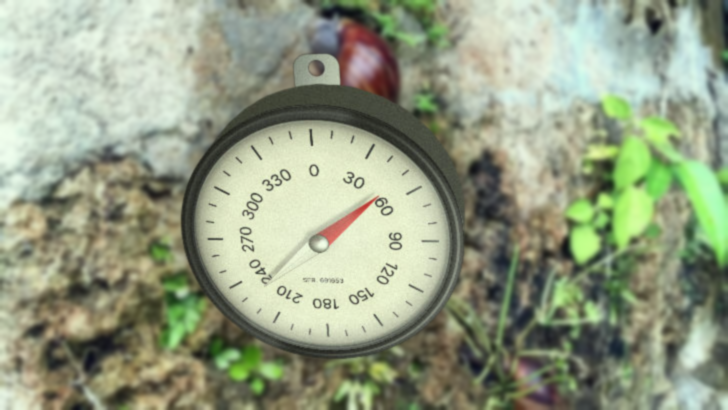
**50** °
